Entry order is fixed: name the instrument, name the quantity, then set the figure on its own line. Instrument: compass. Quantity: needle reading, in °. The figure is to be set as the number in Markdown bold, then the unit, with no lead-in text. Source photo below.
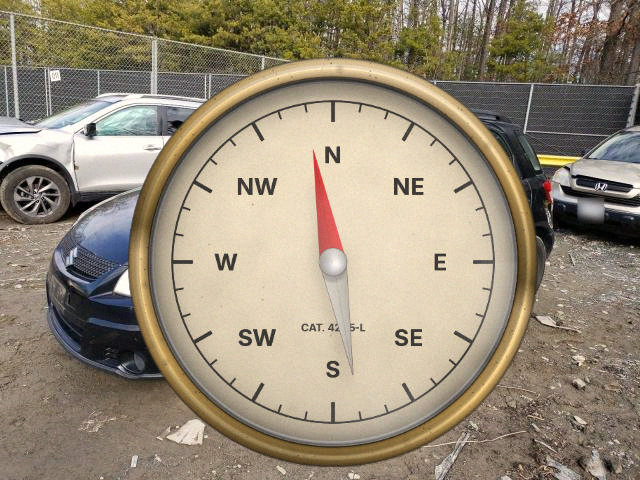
**350** °
